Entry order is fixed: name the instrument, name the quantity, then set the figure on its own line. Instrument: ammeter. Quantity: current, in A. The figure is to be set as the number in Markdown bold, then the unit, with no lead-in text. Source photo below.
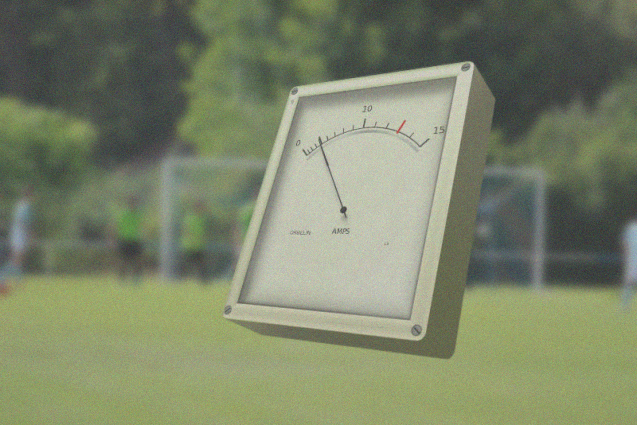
**5** A
